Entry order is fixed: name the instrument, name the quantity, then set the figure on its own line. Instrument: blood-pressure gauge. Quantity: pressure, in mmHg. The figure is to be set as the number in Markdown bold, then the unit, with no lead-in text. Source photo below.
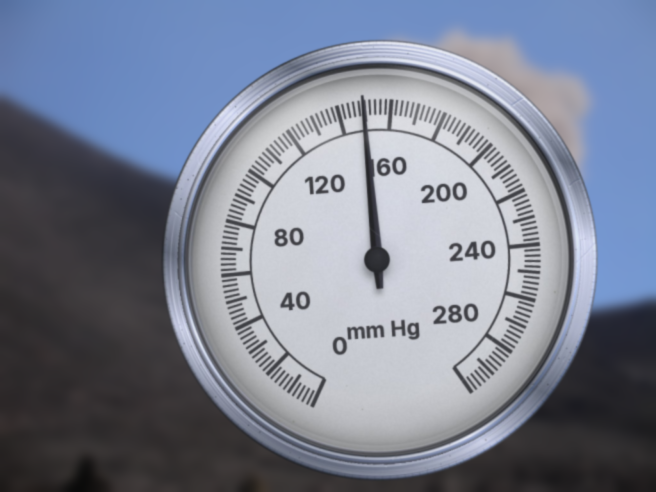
**150** mmHg
